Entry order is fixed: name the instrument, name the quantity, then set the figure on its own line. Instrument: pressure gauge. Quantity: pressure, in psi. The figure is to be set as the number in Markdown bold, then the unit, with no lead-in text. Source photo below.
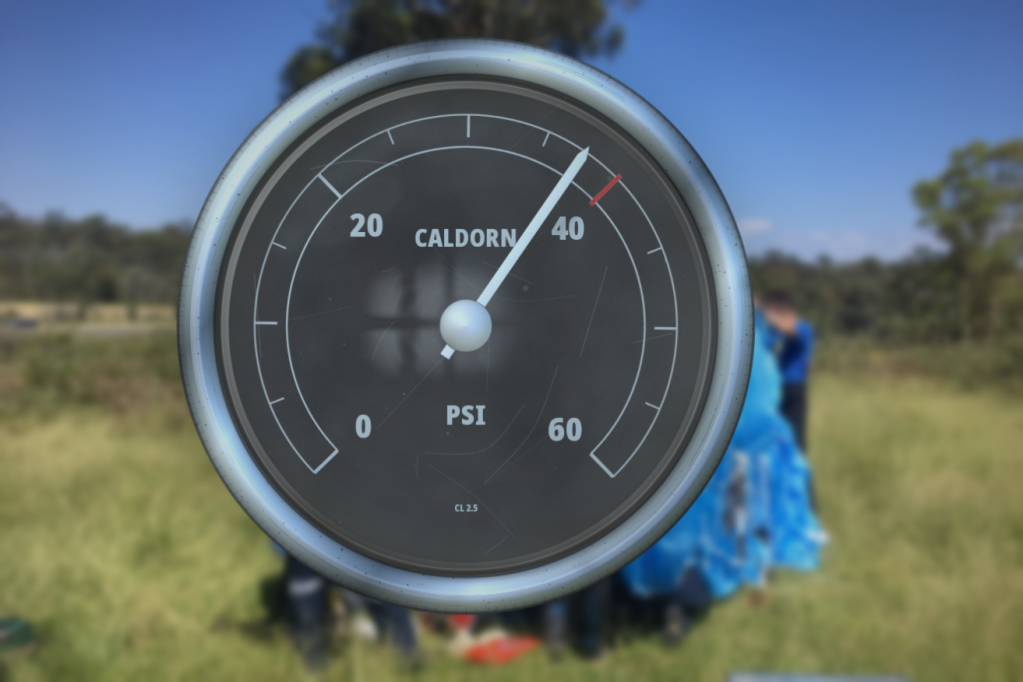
**37.5** psi
